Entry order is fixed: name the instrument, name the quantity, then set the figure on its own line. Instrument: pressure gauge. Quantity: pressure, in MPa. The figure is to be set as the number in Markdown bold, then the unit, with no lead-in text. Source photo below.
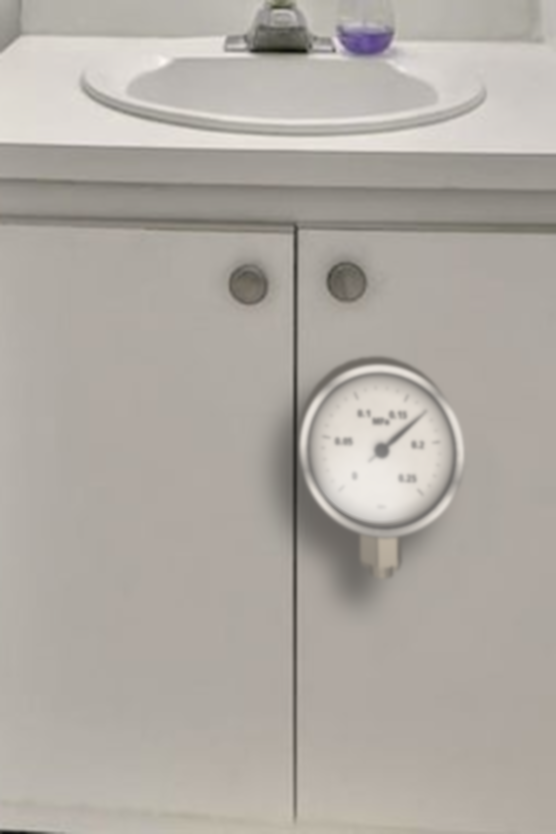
**0.17** MPa
